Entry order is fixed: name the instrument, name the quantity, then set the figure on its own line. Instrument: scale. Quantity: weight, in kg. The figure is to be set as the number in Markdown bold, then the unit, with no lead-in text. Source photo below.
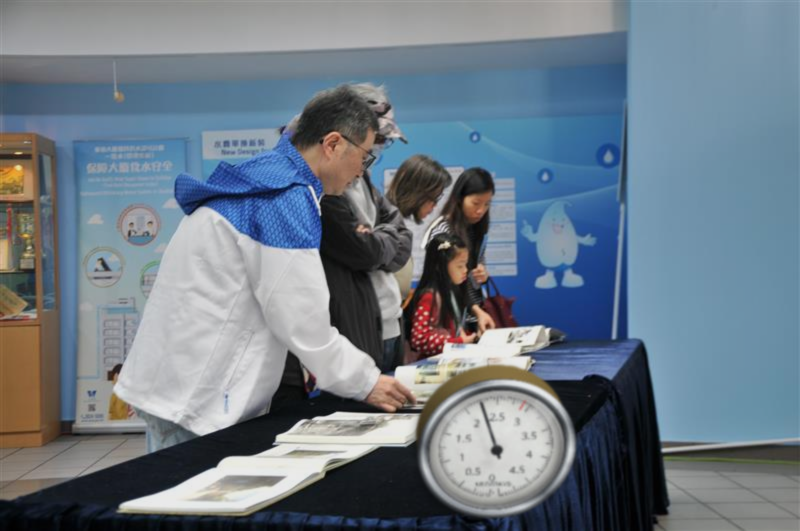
**2.25** kg
